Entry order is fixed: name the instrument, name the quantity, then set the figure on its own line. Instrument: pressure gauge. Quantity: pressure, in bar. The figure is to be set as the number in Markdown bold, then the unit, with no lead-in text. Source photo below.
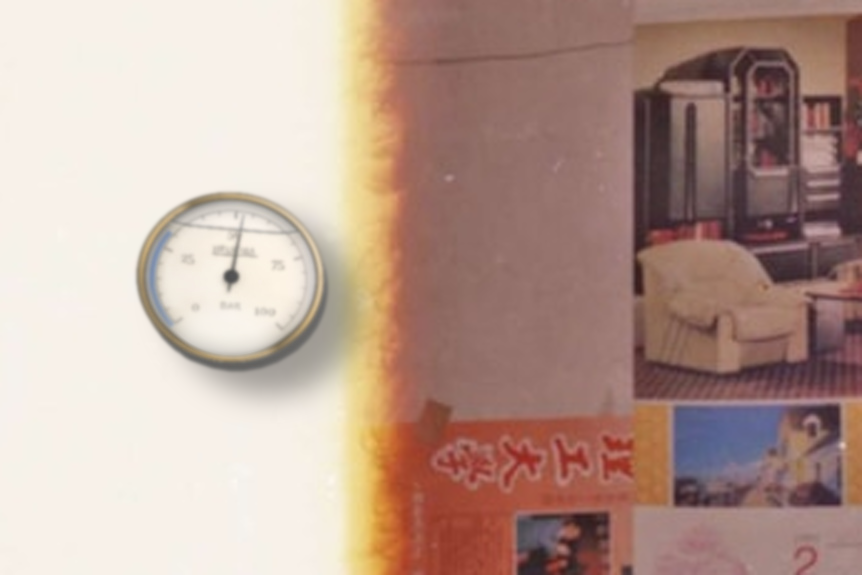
**52.5** bar
